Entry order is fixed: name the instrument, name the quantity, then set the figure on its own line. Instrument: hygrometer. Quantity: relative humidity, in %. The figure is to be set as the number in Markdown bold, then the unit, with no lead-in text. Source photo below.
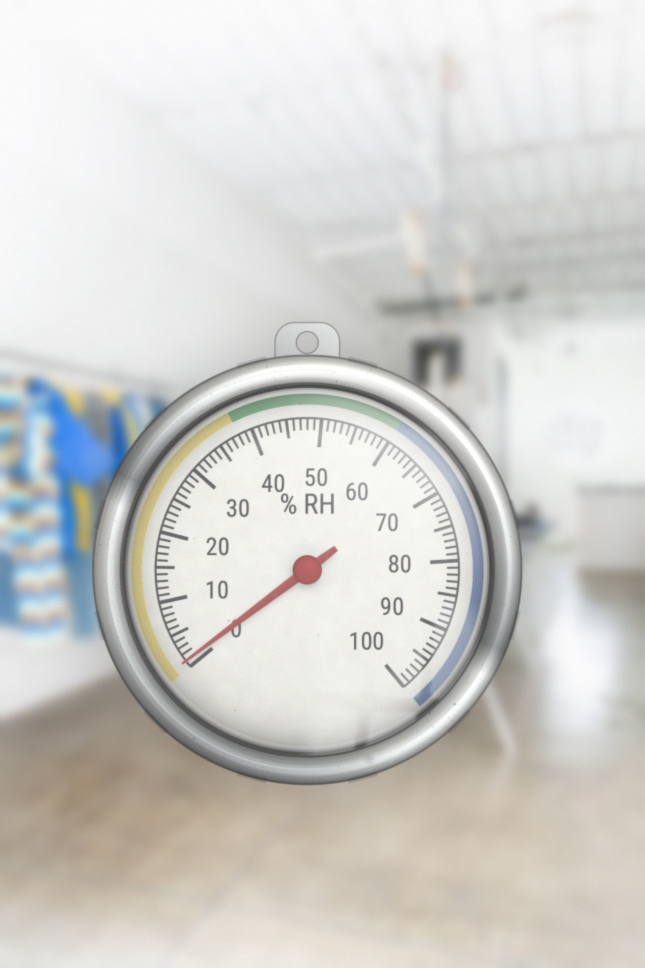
**1** %
